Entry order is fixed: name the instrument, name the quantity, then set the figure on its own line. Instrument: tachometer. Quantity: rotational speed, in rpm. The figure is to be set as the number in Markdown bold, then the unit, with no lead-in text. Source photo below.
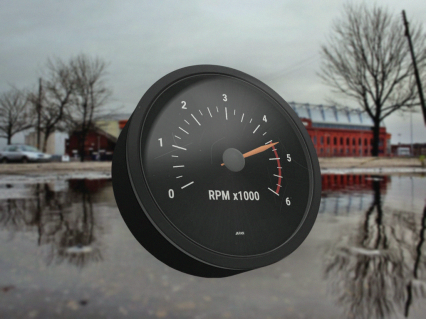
**4625** rpm
